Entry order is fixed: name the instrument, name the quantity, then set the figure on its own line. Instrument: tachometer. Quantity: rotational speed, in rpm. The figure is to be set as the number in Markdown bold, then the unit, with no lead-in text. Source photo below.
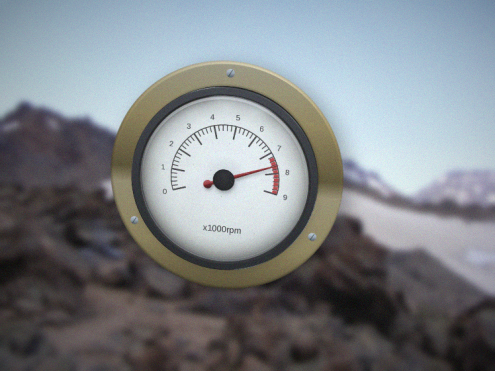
**7600** rpm
